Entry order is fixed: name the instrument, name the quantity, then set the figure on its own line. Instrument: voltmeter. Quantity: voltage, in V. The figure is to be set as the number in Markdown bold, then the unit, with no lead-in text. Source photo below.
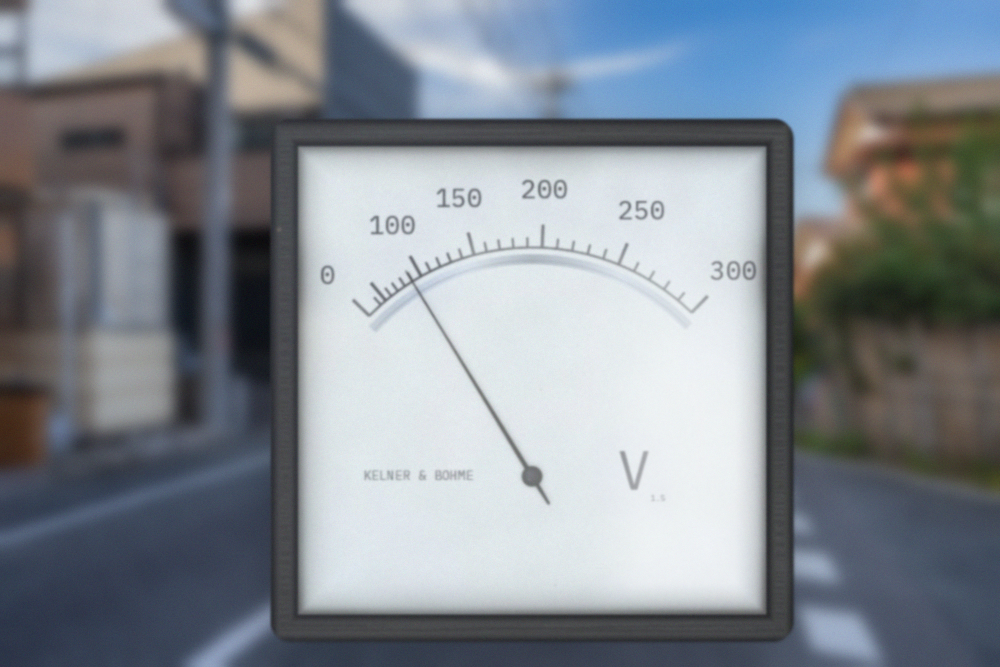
**90** V
